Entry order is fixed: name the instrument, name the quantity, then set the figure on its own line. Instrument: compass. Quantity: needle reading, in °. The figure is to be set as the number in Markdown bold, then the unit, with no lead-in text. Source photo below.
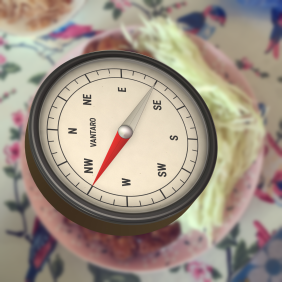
**300** °
